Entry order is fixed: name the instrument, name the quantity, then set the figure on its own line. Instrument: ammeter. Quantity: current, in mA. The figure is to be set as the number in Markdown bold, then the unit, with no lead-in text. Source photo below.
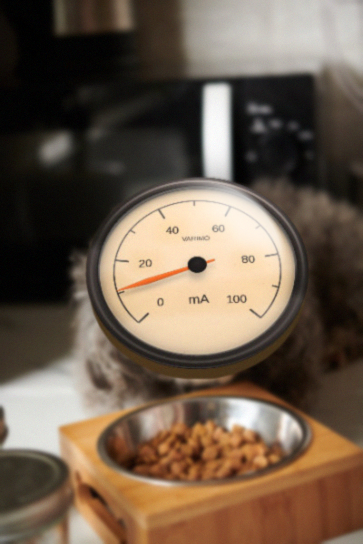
**10** mA
